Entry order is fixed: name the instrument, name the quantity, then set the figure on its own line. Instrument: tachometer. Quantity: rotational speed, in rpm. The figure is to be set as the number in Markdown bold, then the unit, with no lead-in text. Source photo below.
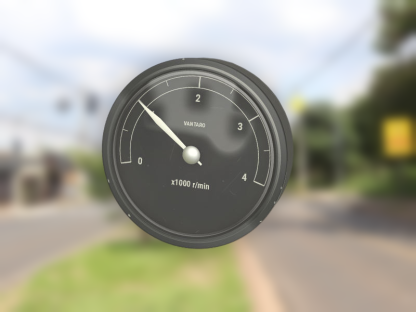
**1000** rpm
